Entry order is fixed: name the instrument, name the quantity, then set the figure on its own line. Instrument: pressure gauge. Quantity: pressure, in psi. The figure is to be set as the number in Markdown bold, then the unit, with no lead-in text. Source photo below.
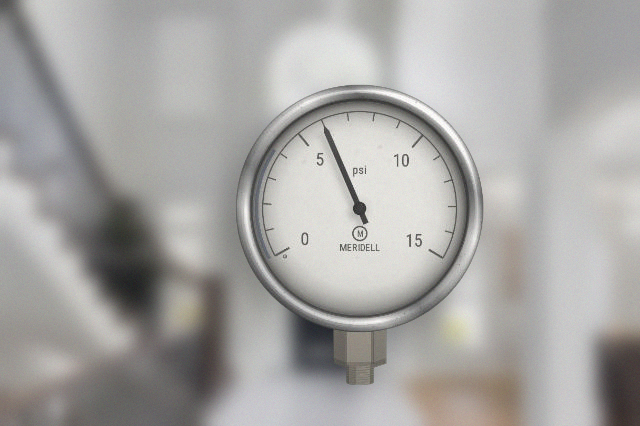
**6** psi
